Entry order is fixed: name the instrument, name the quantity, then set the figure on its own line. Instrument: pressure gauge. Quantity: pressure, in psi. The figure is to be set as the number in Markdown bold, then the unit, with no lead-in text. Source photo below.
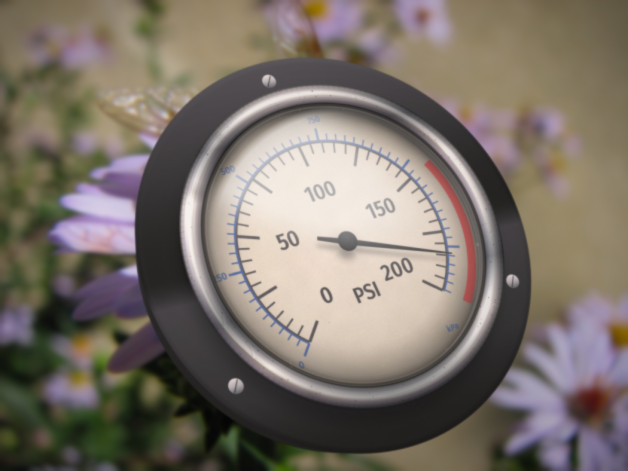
**185** psi
